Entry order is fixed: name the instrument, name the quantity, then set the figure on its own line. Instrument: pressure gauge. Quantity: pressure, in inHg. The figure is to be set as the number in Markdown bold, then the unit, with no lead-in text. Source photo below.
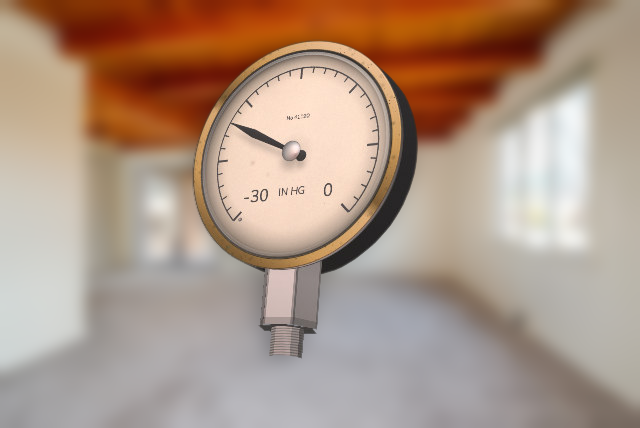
**-22** inHg
